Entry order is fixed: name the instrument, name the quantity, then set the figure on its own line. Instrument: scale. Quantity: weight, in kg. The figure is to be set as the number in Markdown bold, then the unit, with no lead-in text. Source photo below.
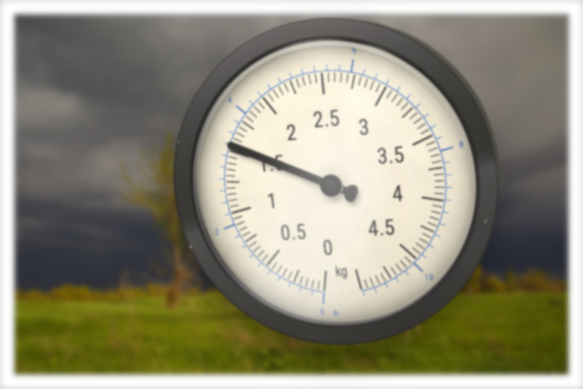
**1.55** kg
